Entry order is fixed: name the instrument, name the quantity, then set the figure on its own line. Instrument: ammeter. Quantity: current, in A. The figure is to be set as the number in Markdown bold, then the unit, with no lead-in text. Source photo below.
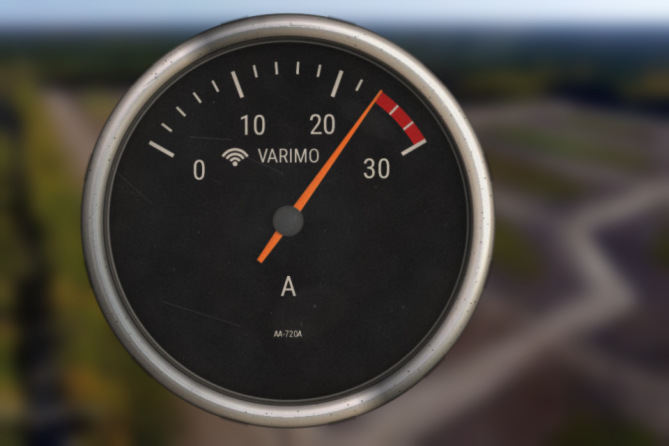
**24** A
